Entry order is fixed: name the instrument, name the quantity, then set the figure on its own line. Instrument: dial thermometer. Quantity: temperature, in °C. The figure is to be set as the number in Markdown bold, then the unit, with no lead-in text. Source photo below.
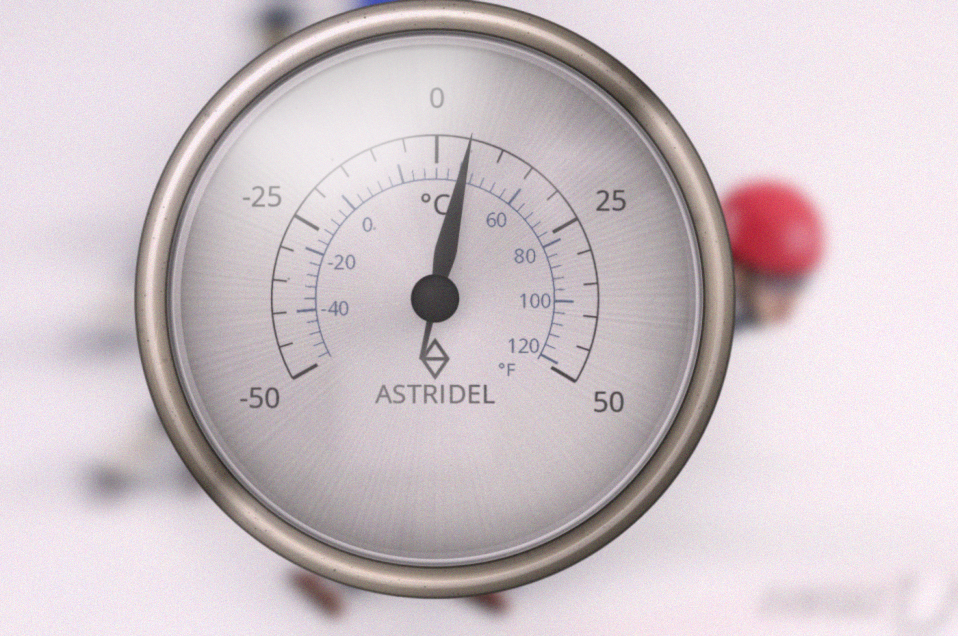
**5** °C
